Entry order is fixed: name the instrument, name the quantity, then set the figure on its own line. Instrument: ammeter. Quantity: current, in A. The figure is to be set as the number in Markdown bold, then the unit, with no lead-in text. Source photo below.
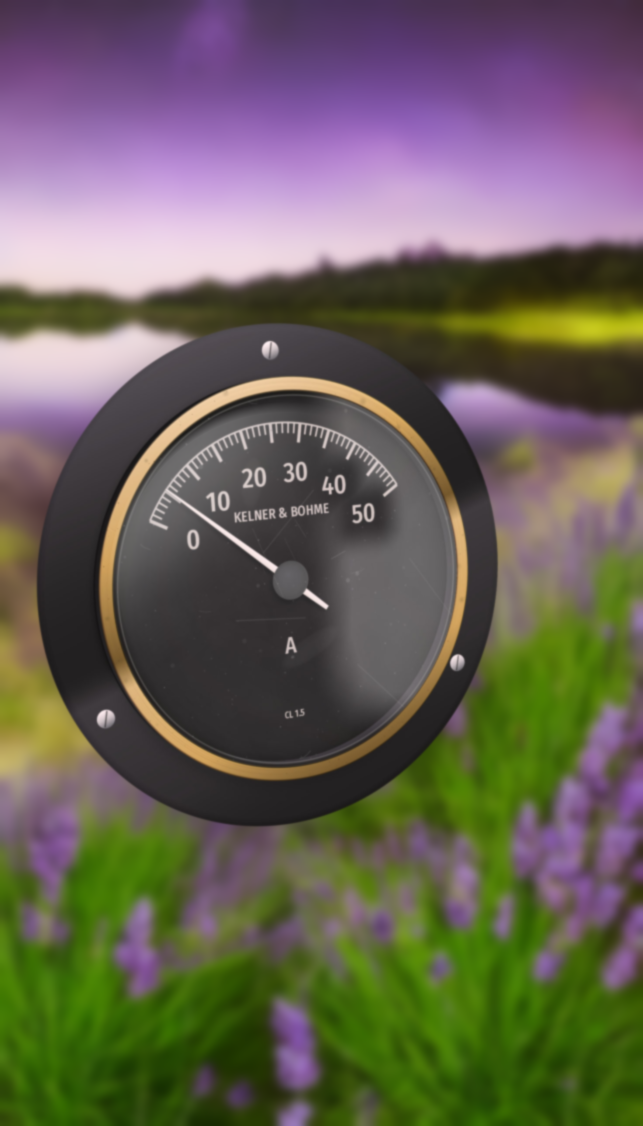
**5** A
